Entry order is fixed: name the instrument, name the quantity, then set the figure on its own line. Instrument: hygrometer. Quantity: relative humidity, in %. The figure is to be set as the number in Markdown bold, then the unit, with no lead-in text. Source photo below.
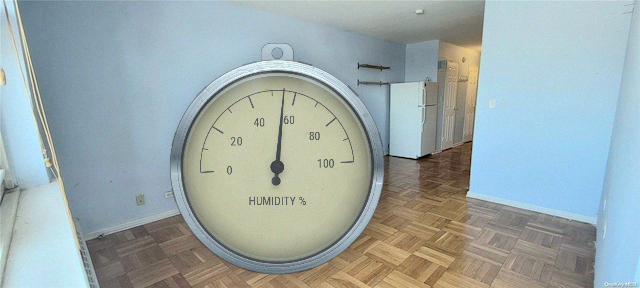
**55** %
